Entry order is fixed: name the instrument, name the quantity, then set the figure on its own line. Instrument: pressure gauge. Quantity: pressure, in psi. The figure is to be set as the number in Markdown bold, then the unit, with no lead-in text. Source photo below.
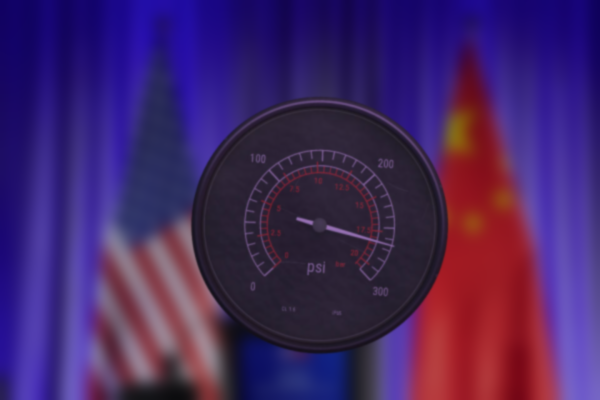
**265** psi
